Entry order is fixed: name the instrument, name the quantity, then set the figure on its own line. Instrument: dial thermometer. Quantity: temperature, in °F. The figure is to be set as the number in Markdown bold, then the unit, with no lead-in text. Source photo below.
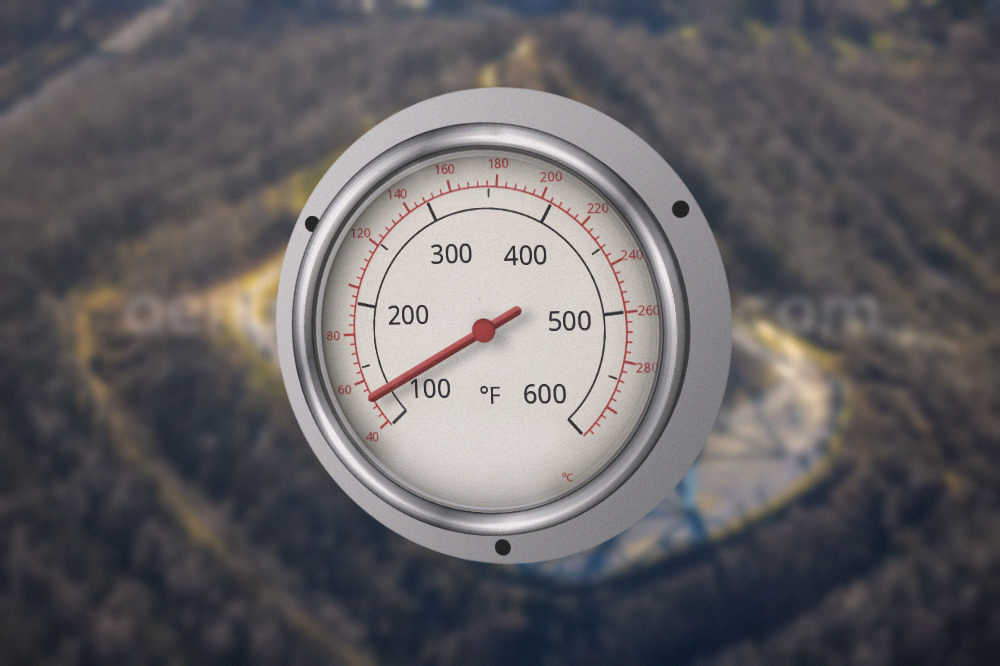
**125** °F
